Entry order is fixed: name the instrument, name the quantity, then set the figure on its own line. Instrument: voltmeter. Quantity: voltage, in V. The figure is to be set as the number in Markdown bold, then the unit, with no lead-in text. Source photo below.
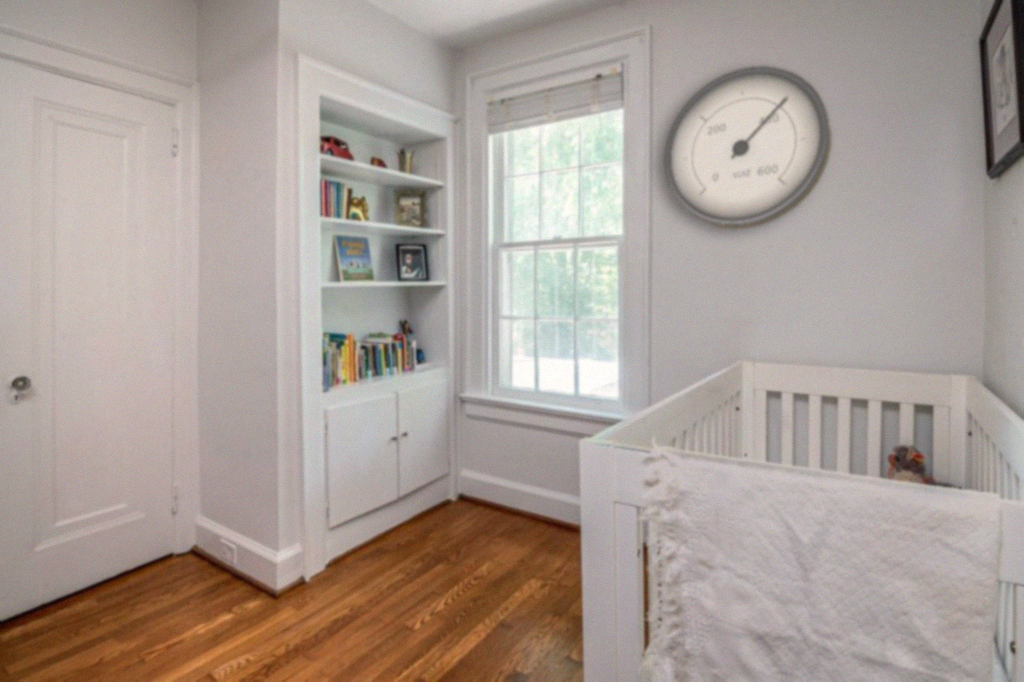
**400** V
